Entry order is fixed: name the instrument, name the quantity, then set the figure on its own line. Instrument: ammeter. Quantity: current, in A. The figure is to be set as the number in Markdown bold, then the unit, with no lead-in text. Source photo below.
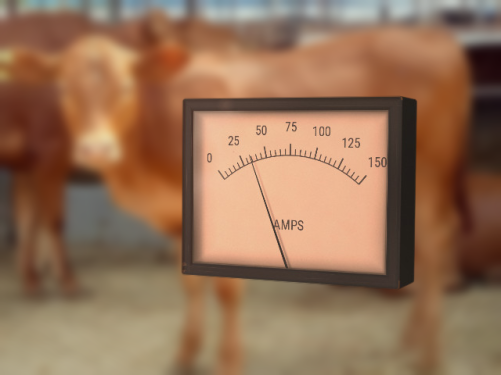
**35** A
